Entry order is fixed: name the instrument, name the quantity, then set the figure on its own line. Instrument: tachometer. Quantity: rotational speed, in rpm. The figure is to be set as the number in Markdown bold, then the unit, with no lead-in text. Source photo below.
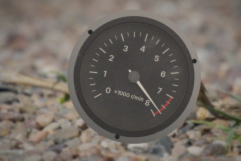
**7750** rpm
